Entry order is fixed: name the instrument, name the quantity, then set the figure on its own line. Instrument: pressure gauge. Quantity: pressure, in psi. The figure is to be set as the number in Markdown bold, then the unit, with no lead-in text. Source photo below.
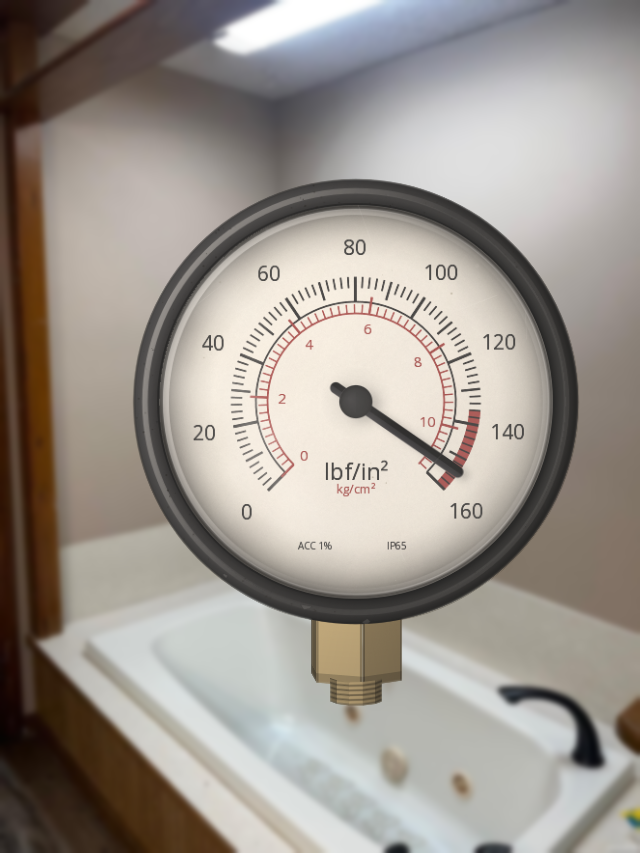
**154** psi
